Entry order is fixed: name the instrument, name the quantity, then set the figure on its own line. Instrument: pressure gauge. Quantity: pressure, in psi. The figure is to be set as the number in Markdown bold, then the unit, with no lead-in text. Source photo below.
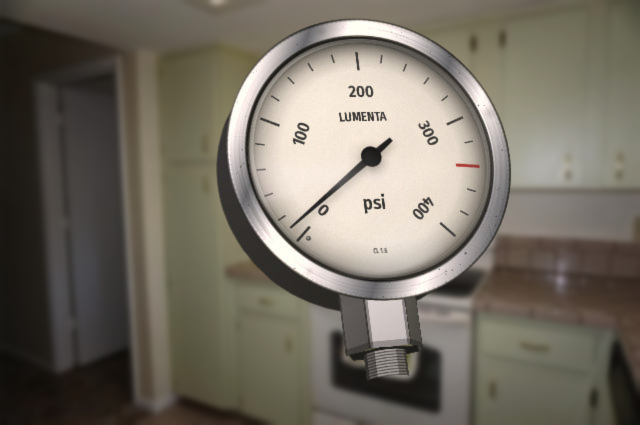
**10** psi
